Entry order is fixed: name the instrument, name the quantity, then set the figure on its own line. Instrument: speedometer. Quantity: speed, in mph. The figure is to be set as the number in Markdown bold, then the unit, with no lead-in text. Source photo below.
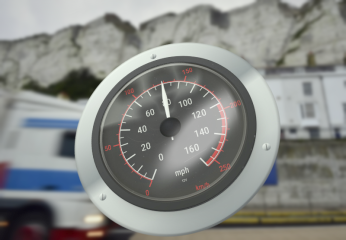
**80** mph
